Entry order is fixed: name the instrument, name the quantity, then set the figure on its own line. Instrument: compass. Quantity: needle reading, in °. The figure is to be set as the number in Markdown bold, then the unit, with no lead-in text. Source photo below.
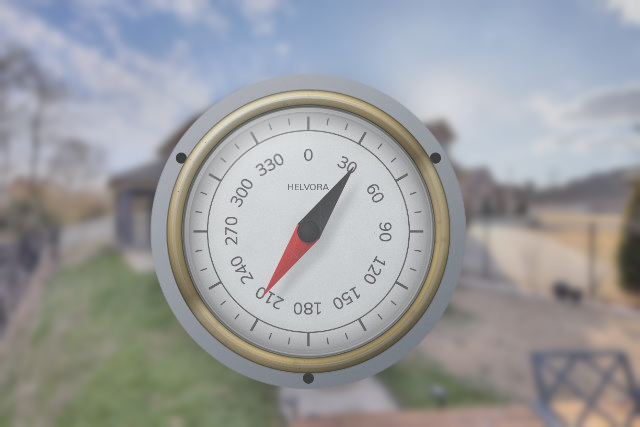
**215** °
